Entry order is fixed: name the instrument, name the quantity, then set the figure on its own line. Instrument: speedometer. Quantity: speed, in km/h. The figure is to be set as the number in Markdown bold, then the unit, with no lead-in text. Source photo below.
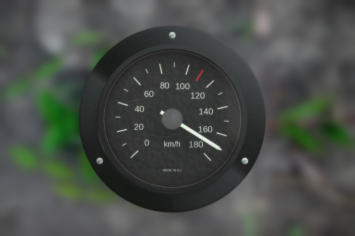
**170** km/h
